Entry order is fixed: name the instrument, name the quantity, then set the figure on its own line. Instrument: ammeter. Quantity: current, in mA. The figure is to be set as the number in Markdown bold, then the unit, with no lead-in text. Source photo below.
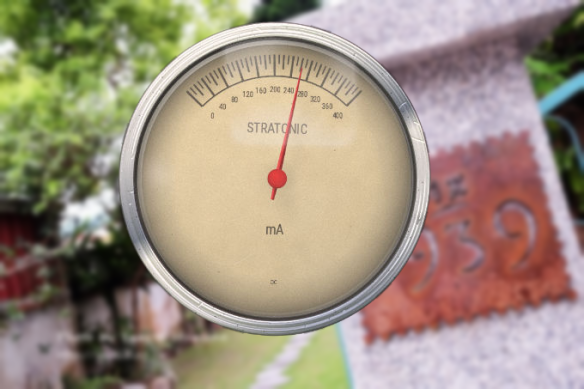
**260** mA
